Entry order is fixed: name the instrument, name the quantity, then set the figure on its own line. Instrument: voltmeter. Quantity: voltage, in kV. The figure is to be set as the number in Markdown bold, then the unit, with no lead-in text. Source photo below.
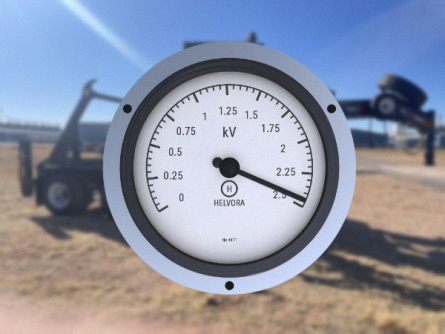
**2.45** kV
